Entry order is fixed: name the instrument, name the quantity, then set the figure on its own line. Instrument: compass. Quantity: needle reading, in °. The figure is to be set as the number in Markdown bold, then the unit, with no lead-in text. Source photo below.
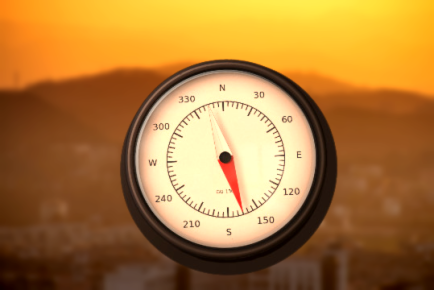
**165** °
